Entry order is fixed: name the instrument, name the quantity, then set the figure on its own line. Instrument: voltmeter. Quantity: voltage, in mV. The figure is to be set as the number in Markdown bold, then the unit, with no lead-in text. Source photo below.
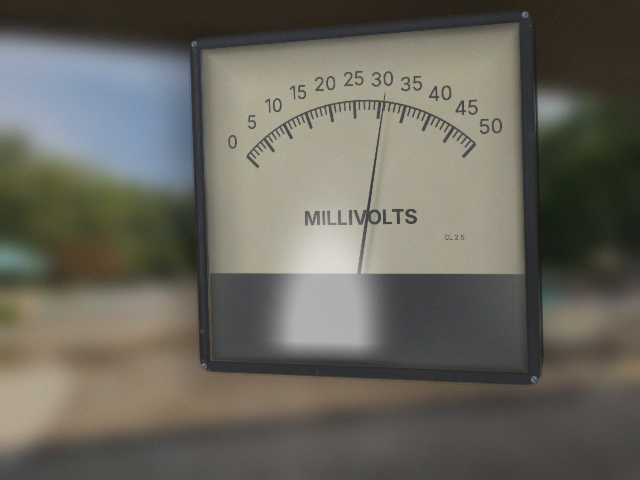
**31** mV
